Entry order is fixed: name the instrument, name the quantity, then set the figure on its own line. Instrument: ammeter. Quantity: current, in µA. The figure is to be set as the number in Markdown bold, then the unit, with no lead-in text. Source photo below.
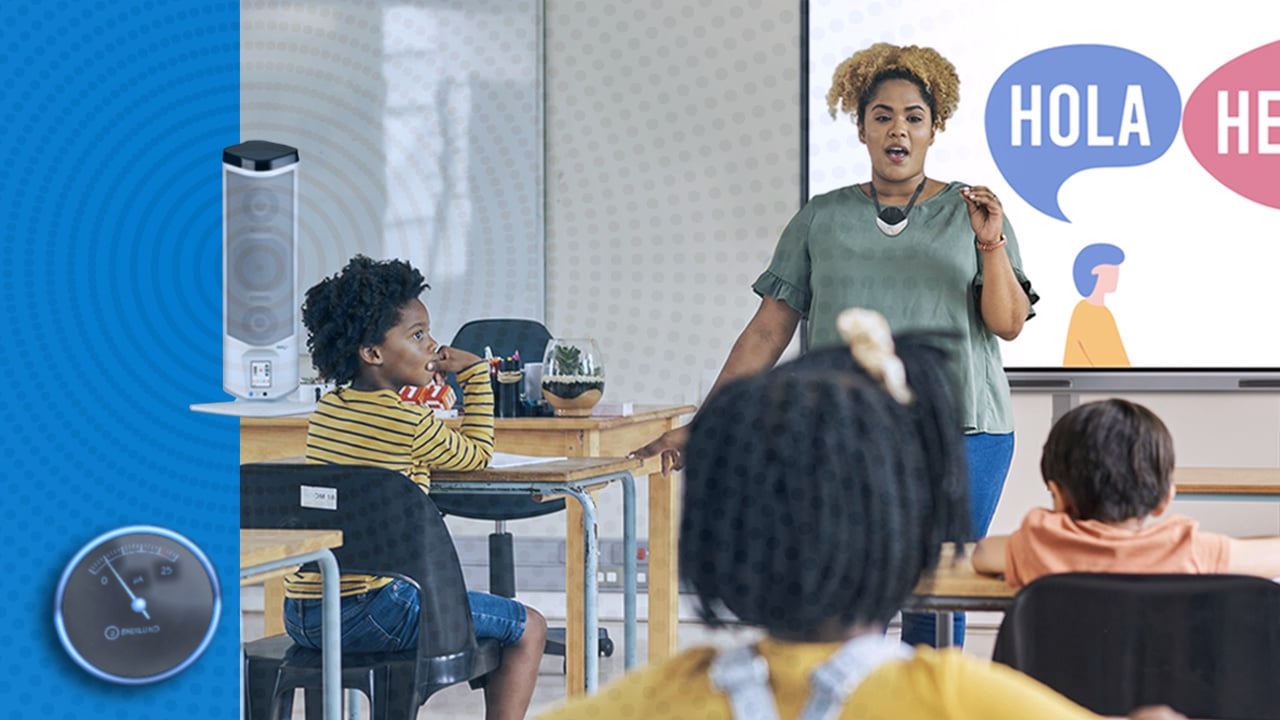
**5** µA
